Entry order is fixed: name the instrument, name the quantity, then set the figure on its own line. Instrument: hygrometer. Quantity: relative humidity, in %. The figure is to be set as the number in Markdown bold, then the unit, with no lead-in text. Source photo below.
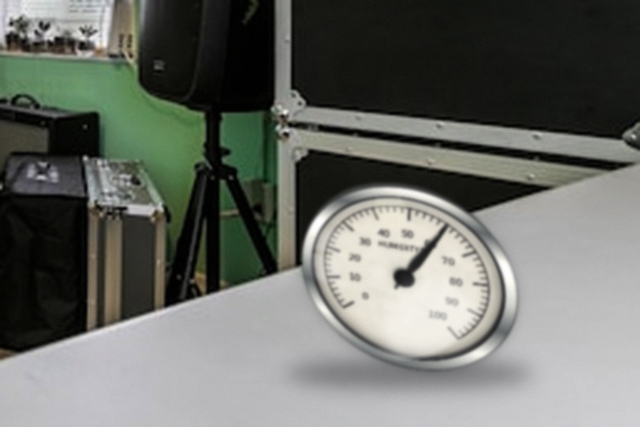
**60** %
